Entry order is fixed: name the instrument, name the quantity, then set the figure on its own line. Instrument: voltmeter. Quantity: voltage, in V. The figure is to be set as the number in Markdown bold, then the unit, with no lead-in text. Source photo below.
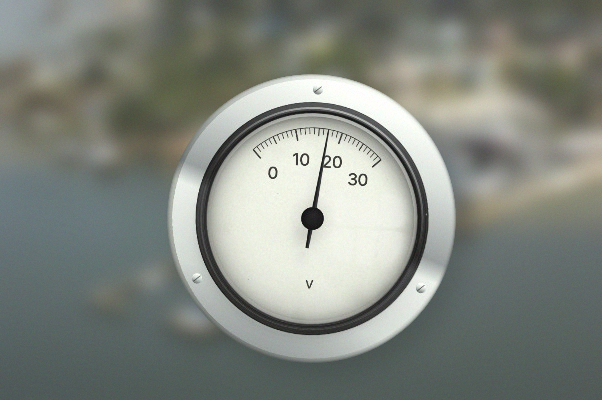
**17** V
